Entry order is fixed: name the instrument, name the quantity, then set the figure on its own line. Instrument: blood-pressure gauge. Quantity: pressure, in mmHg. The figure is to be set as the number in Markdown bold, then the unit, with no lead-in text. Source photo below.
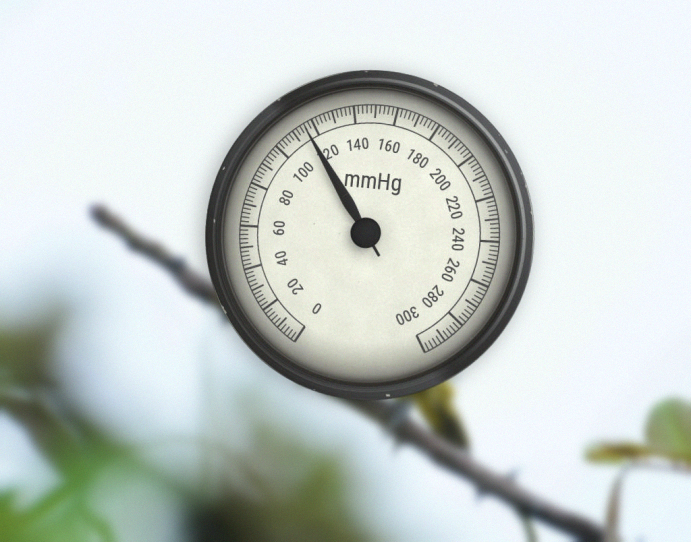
**116** mmHg
